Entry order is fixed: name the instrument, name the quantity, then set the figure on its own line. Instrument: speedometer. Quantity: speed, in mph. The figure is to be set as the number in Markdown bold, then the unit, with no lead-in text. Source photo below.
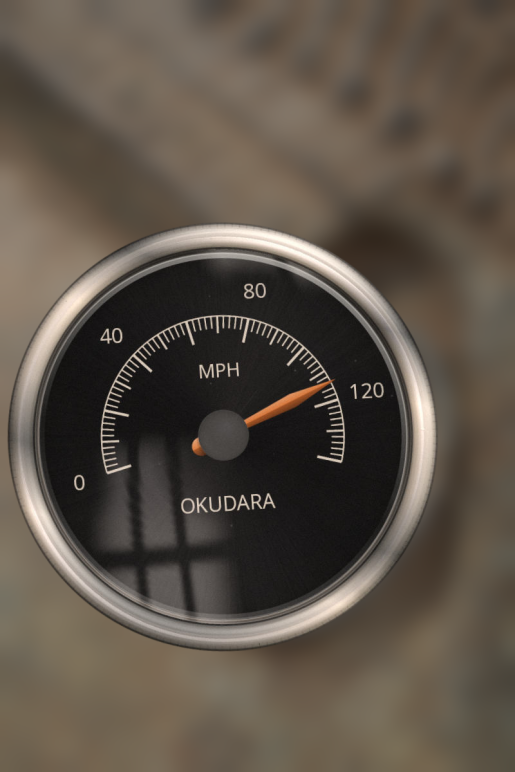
**114** mph
